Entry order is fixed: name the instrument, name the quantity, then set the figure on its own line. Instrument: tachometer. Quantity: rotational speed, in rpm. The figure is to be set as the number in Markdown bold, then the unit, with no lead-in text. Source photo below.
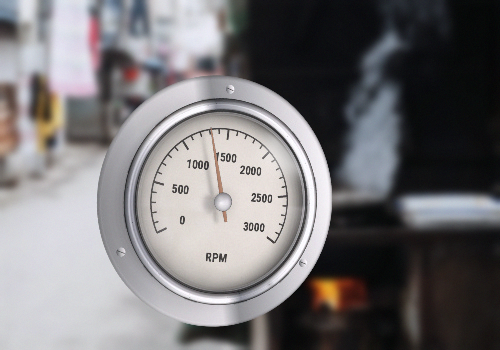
**1300** rpm
